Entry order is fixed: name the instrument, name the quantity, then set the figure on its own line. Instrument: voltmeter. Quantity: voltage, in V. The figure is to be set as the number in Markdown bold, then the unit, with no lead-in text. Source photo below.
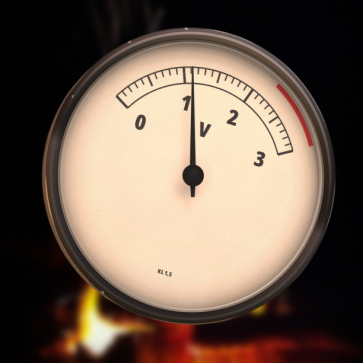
**1.1** V
